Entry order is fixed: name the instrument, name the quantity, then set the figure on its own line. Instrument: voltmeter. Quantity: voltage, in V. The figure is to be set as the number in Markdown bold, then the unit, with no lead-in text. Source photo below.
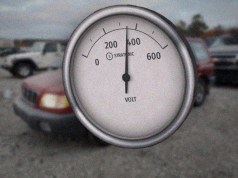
**350** V
